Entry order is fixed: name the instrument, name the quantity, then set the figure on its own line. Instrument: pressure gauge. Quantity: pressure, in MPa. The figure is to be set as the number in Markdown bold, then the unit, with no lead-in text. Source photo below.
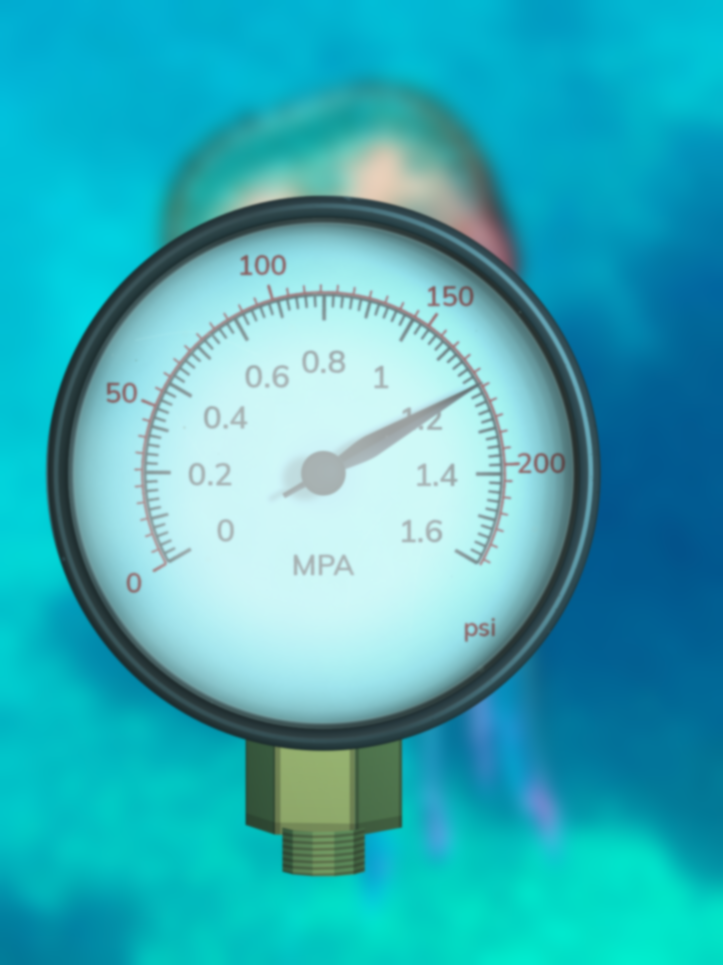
**1.2** MPa
